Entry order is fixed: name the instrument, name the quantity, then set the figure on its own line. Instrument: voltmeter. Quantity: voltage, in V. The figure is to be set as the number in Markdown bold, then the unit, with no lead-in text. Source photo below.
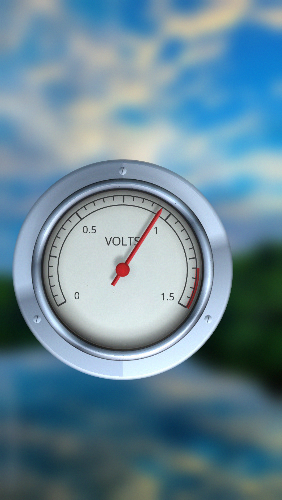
**0.95** V
